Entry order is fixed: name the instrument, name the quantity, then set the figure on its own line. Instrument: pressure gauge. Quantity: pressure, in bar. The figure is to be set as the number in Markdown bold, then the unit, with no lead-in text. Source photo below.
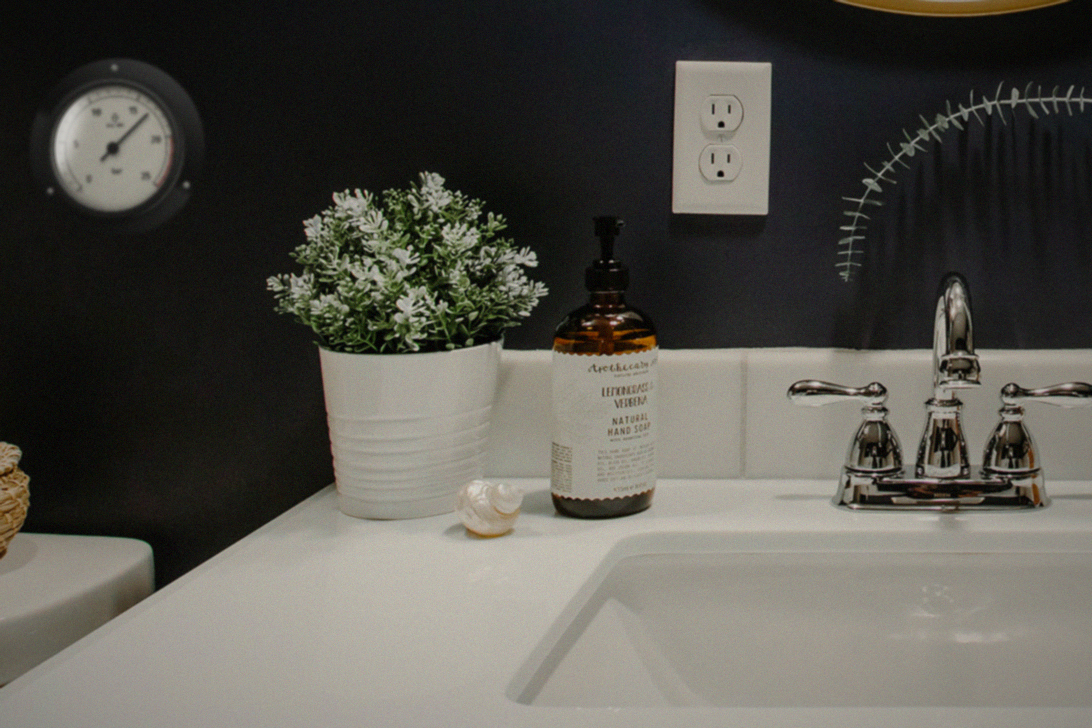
**17** bar
